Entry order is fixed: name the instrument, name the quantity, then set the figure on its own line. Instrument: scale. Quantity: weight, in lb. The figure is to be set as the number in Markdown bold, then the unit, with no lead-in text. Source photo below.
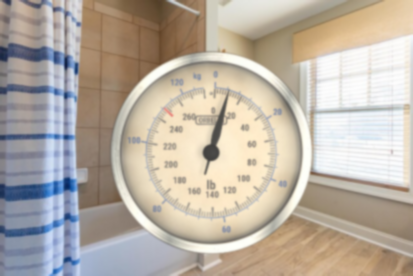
**10** lb
